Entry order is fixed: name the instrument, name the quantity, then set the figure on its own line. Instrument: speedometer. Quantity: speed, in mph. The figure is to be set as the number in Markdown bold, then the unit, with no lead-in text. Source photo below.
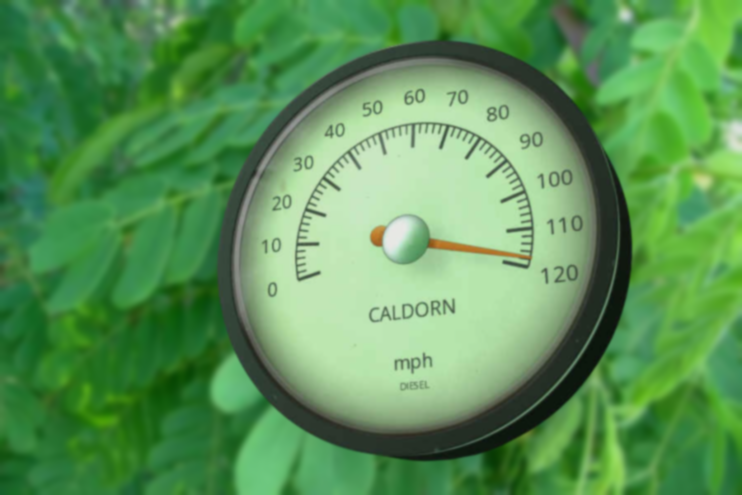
**118** mph
